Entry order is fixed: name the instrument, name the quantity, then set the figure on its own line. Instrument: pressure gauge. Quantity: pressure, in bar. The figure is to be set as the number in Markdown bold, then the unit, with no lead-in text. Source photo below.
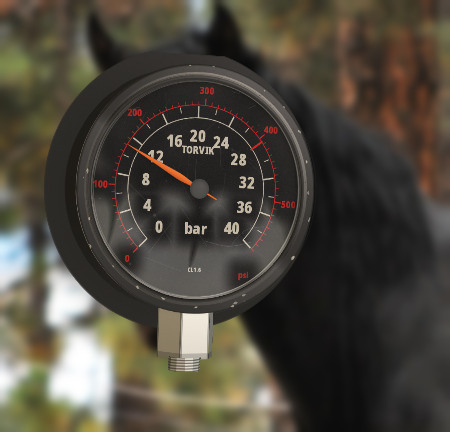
**11** bar
